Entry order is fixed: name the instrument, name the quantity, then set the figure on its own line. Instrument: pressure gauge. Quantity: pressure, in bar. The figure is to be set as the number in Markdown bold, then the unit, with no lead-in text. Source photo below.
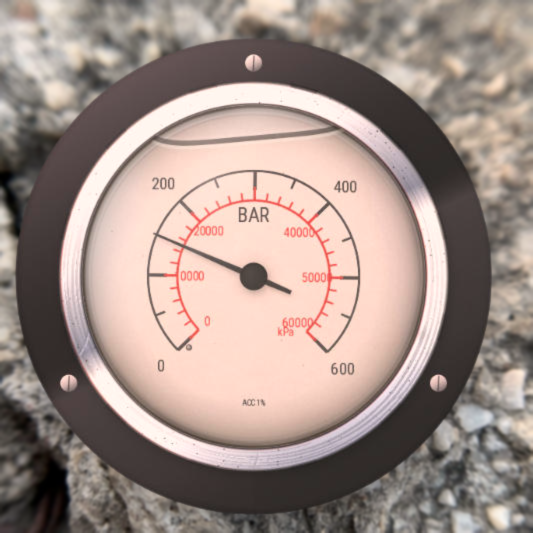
**150** bar
